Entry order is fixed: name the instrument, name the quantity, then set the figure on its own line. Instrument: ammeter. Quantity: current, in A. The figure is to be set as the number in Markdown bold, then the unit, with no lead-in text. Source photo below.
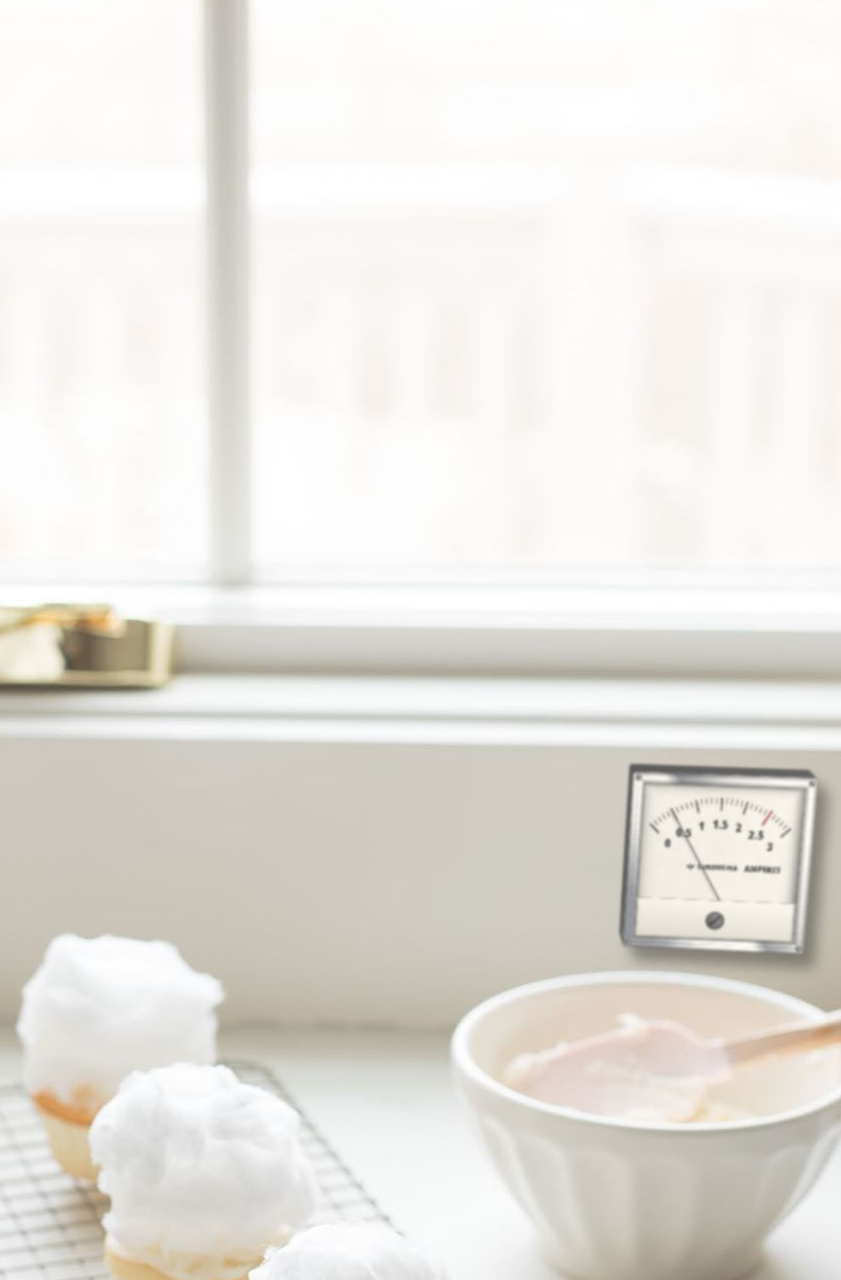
**0.5** A
